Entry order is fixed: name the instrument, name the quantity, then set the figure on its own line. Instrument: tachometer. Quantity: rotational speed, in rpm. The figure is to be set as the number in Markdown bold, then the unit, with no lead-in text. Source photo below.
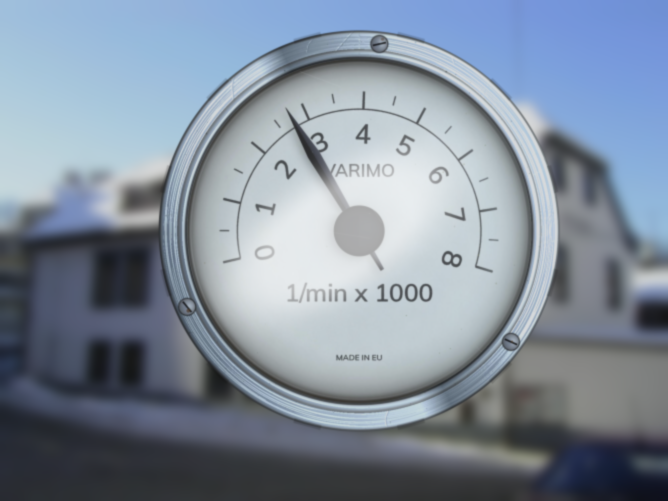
**2750** rpm
